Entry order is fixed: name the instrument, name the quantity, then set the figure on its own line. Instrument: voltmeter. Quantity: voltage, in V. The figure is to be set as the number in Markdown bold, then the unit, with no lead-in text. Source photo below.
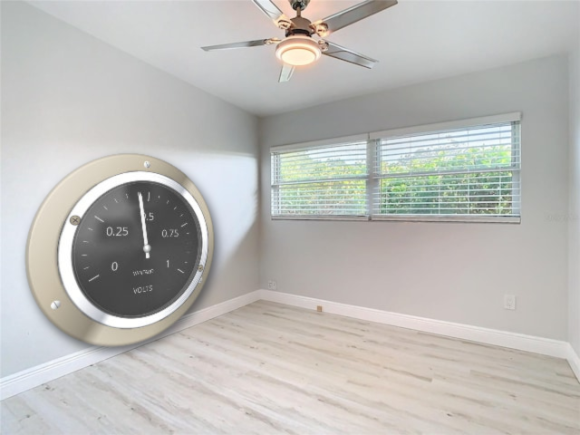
**0.45** V
